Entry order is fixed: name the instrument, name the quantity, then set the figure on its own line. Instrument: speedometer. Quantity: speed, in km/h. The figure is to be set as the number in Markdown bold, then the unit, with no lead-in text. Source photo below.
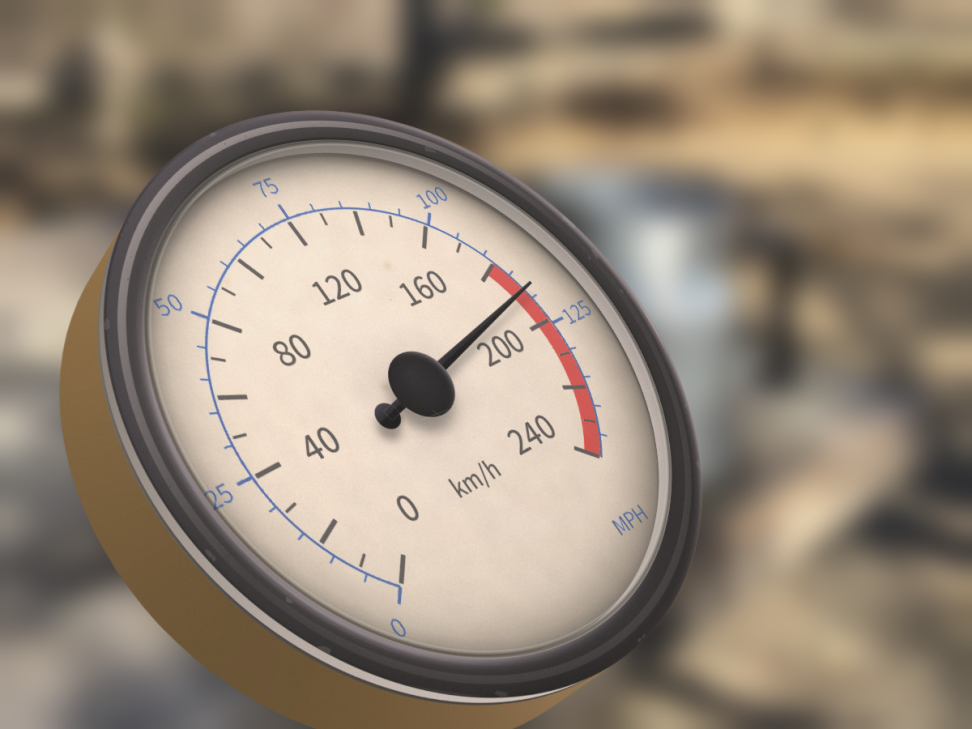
**190** km/h
